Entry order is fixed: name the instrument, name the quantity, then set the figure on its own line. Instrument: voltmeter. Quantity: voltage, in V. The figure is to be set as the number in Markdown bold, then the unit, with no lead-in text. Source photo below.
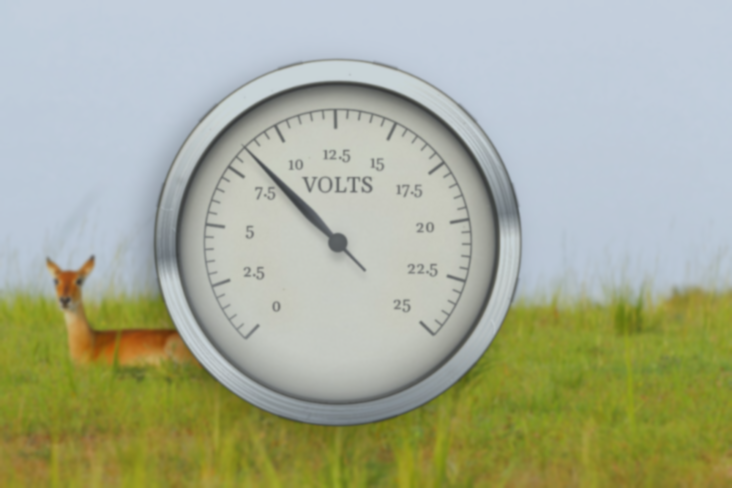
**8.5** V
